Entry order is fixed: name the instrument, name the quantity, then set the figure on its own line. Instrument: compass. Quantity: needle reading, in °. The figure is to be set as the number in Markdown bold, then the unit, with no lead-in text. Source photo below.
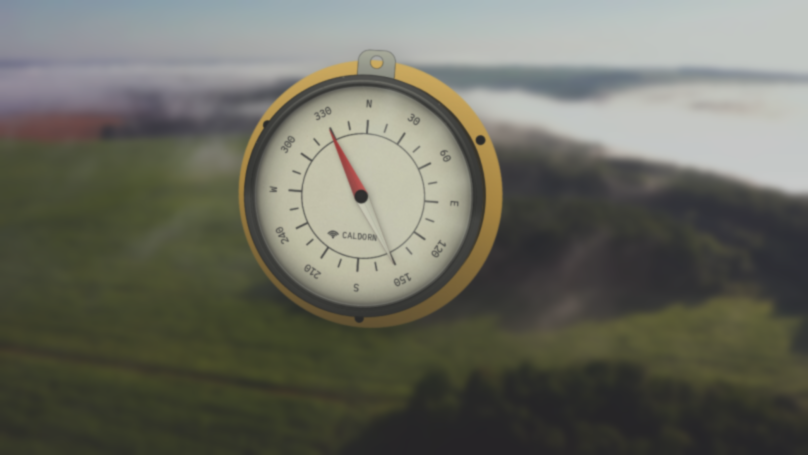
**330** °
